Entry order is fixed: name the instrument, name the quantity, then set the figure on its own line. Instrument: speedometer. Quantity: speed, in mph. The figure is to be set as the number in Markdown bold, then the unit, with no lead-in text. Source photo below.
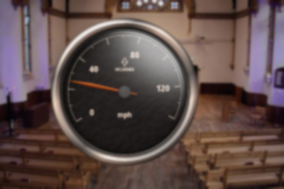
**25** mph
